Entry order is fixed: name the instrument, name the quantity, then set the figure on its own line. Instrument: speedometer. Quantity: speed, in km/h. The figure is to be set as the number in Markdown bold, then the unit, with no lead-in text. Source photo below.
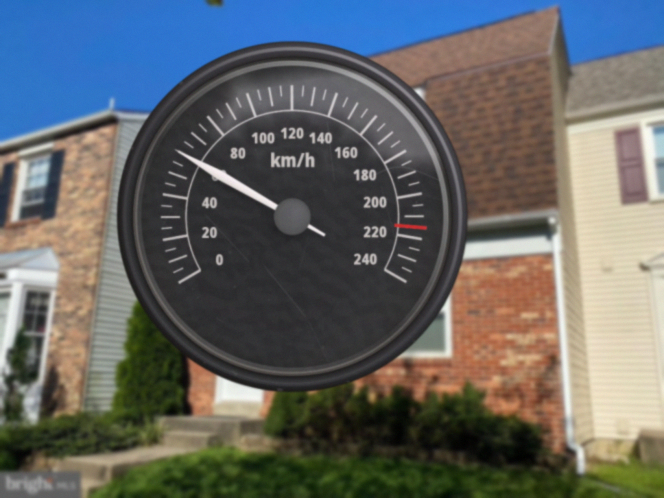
**60** km/h
